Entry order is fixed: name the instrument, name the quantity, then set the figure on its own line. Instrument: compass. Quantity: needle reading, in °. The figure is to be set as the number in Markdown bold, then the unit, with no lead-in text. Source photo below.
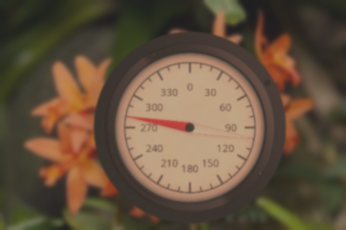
**280** °
